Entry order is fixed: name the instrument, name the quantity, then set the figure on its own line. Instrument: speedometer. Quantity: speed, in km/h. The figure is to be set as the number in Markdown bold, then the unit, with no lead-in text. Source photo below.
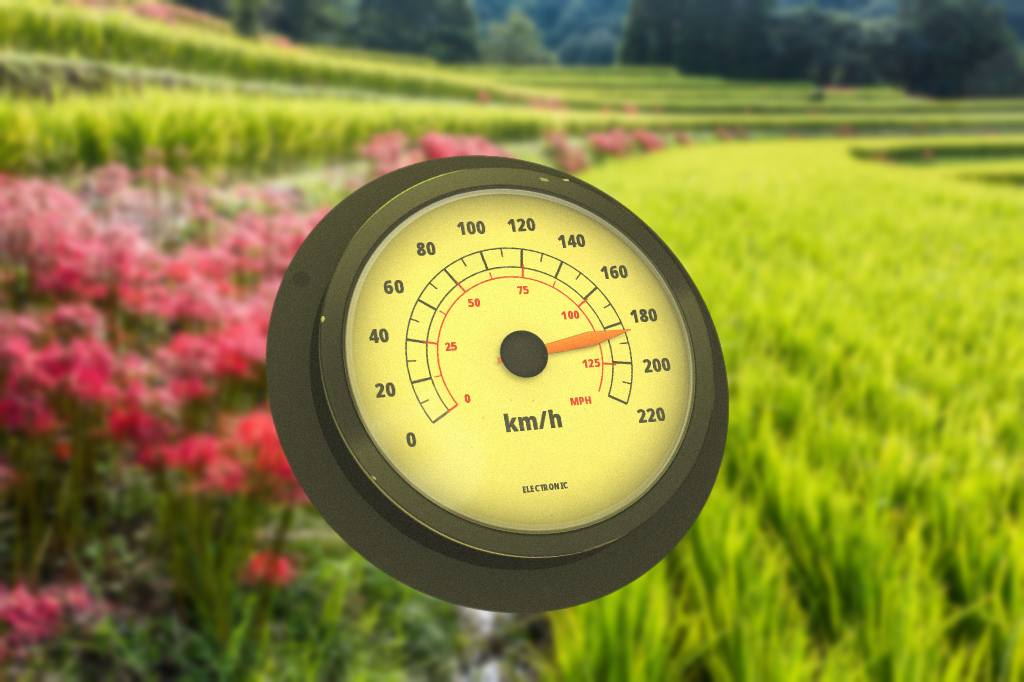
**185** km/h
